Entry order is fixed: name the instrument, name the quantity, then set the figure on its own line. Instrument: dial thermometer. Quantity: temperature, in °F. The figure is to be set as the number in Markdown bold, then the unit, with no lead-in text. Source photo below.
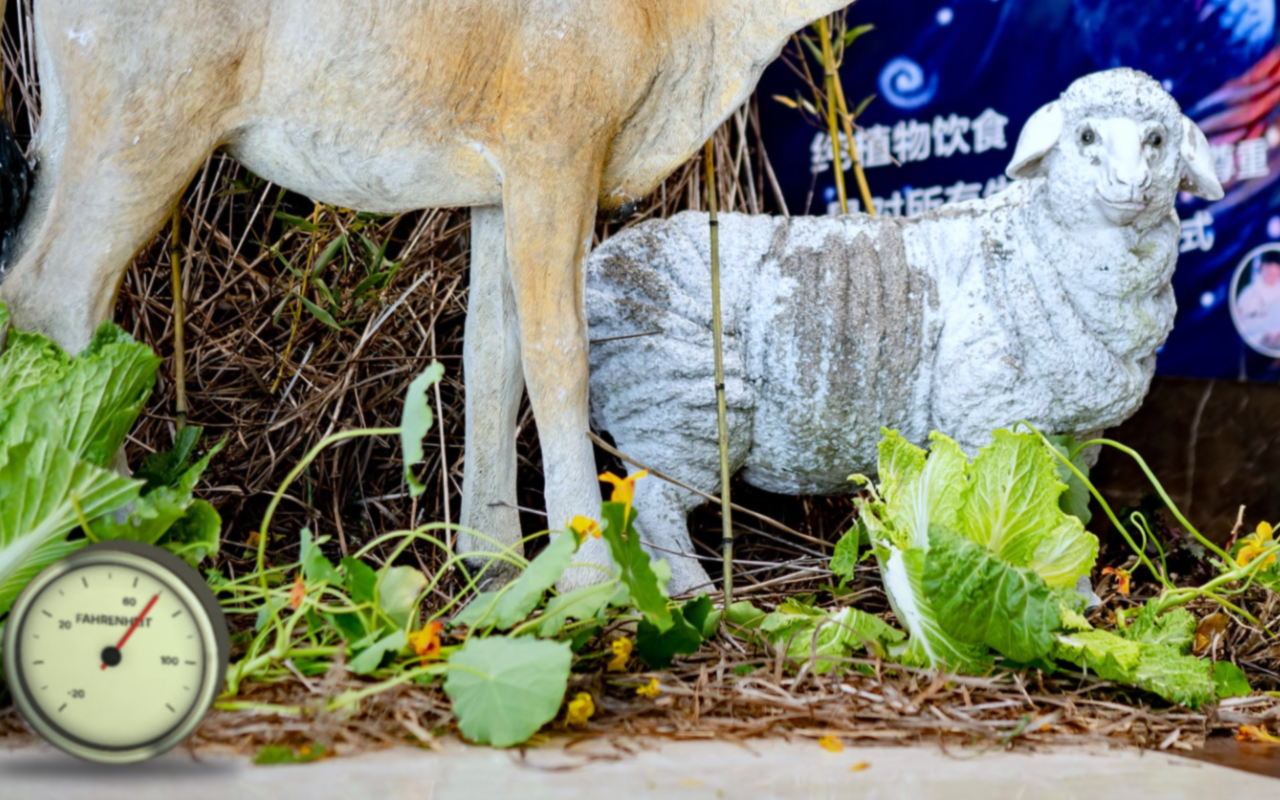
**70** °F
